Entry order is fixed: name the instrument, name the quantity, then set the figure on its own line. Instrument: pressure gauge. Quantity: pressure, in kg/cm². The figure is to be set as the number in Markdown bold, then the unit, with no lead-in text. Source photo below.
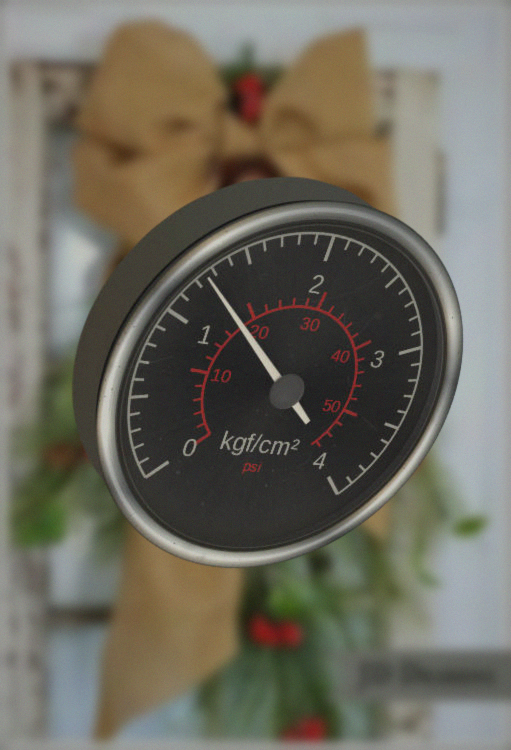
**1.25** kg/cm²
